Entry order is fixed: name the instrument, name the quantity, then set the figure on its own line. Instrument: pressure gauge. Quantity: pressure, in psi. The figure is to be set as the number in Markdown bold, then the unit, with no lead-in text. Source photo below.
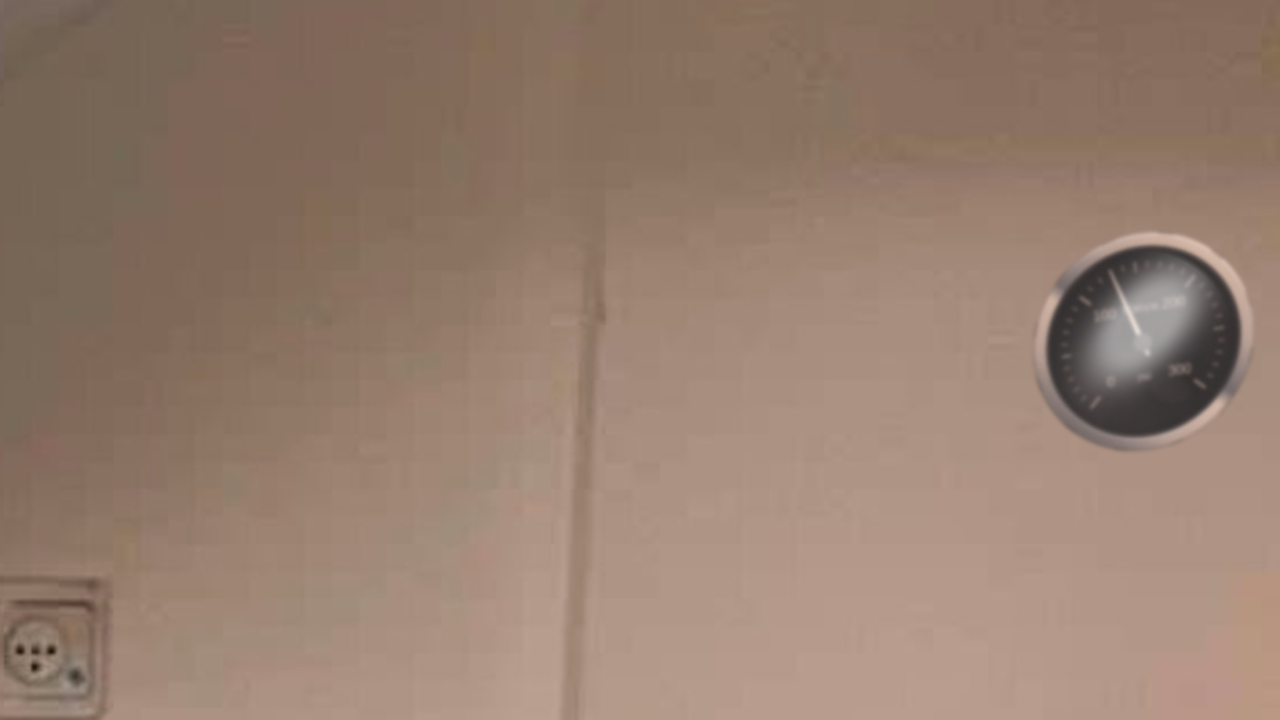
**130** psi
